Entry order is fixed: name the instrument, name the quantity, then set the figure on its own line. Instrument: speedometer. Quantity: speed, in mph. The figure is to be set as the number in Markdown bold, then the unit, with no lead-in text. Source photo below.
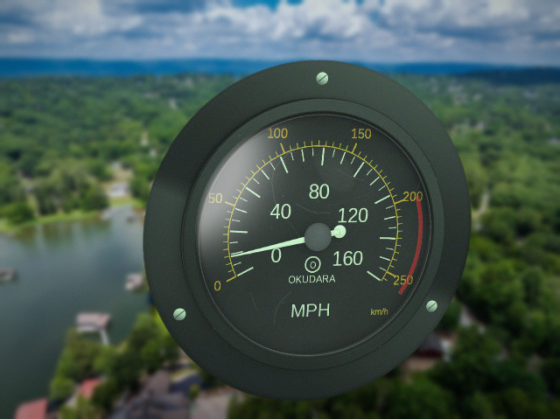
**10** mph
